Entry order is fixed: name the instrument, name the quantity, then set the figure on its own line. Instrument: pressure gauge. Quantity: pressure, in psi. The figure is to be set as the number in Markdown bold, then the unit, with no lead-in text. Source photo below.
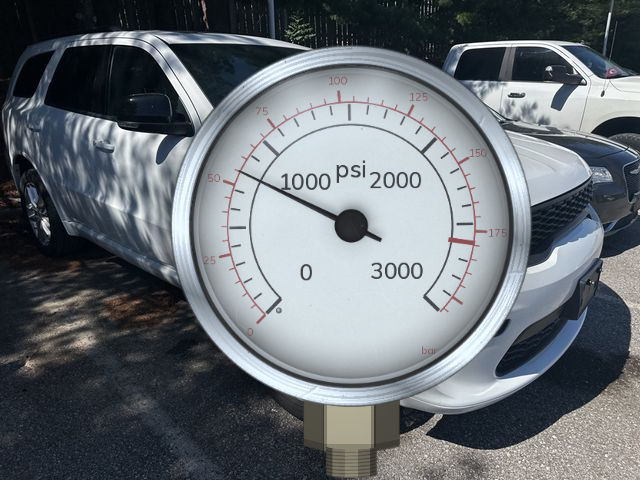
**800** psi
